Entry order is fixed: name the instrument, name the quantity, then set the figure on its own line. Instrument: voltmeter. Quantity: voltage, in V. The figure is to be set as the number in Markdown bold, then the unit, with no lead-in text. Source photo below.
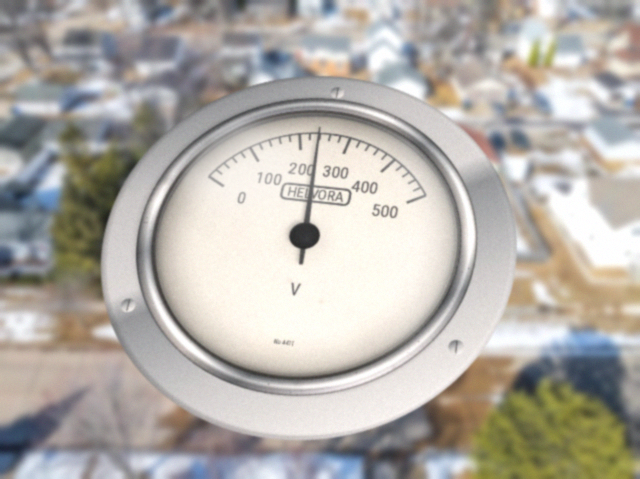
**240** V
